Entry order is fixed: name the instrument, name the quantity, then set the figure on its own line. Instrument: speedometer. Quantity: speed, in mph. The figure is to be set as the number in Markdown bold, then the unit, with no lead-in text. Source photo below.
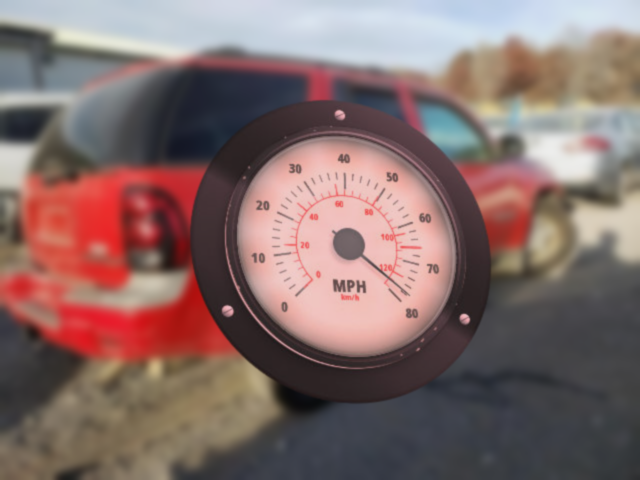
**78** mph
